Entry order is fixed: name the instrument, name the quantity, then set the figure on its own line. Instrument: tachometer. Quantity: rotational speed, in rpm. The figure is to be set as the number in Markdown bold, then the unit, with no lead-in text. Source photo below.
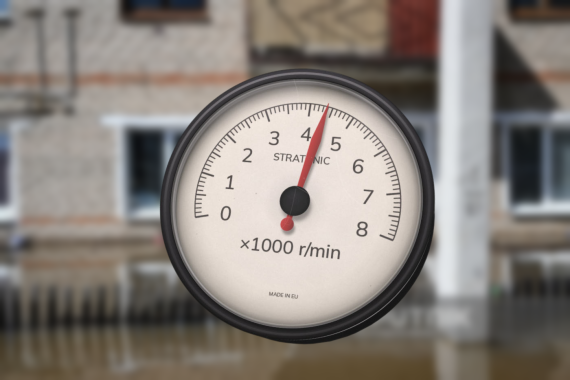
**4400** rpm
